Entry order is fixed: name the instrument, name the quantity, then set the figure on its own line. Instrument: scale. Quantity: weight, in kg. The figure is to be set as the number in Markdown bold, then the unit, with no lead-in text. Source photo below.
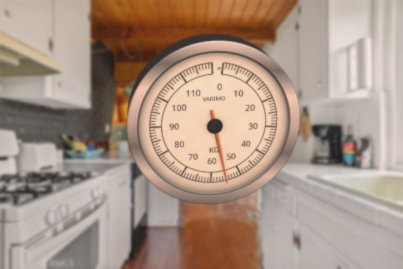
**55** kg
